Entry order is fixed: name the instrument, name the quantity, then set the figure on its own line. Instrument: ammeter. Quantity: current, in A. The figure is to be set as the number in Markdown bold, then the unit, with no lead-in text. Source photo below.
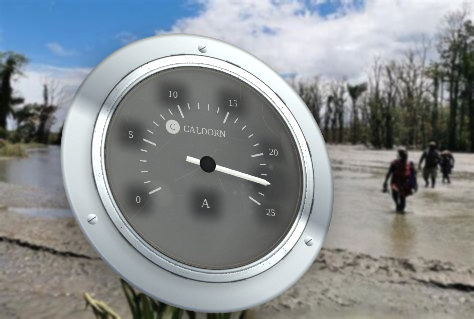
**23** A
